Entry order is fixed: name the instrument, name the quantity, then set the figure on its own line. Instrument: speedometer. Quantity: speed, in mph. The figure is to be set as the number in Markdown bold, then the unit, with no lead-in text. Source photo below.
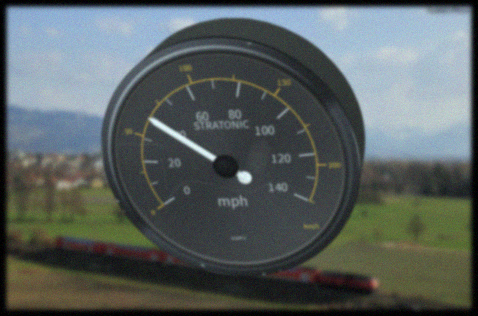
**40** mph
